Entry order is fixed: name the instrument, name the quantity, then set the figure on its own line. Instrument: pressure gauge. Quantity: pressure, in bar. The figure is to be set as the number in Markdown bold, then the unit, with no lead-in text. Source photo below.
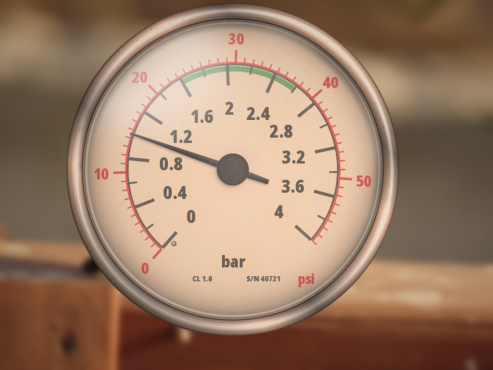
**1** bar
